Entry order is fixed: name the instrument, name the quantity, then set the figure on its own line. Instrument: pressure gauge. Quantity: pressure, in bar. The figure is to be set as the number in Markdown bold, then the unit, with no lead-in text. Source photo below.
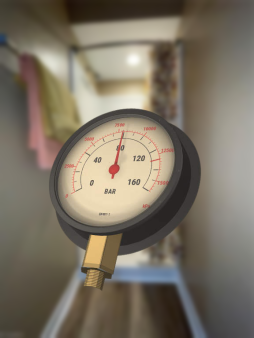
**80** bar
